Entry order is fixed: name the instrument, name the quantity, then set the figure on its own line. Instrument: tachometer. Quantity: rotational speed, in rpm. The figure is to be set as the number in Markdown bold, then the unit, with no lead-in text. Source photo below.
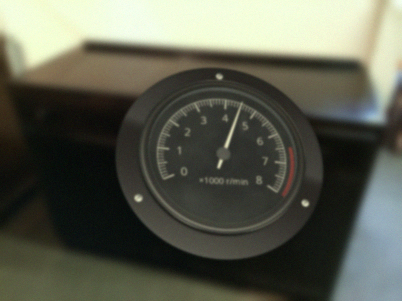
**4500** rpm
